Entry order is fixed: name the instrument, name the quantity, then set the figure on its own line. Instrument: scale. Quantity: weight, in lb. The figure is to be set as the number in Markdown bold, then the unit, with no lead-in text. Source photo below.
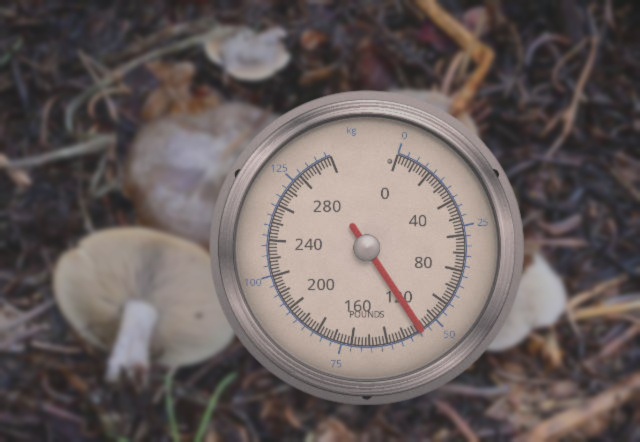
**120** lb
